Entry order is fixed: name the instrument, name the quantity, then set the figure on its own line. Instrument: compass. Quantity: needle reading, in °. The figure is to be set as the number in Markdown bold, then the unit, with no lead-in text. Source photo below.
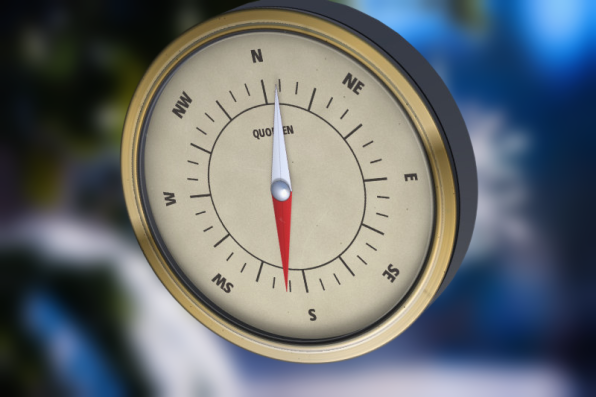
**190** °
